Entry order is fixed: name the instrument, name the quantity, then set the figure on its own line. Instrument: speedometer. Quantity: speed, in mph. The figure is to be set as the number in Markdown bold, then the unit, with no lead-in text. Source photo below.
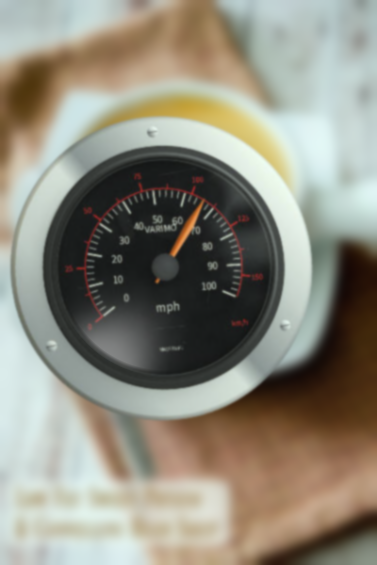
**66** mph
